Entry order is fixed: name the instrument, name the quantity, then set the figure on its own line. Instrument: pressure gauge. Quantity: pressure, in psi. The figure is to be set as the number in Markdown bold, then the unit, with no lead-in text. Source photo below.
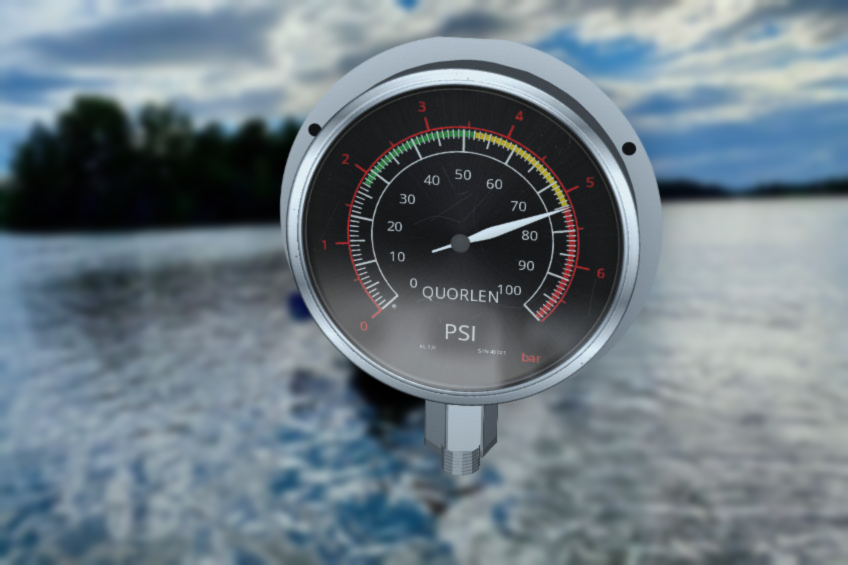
**75** psi
